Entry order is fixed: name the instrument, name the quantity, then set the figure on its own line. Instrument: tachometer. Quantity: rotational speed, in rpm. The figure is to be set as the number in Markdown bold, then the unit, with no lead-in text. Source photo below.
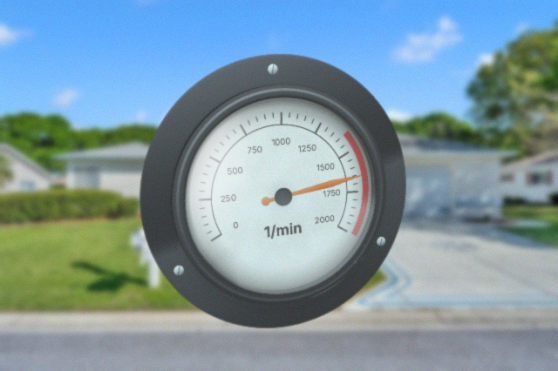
**1650** rpm
